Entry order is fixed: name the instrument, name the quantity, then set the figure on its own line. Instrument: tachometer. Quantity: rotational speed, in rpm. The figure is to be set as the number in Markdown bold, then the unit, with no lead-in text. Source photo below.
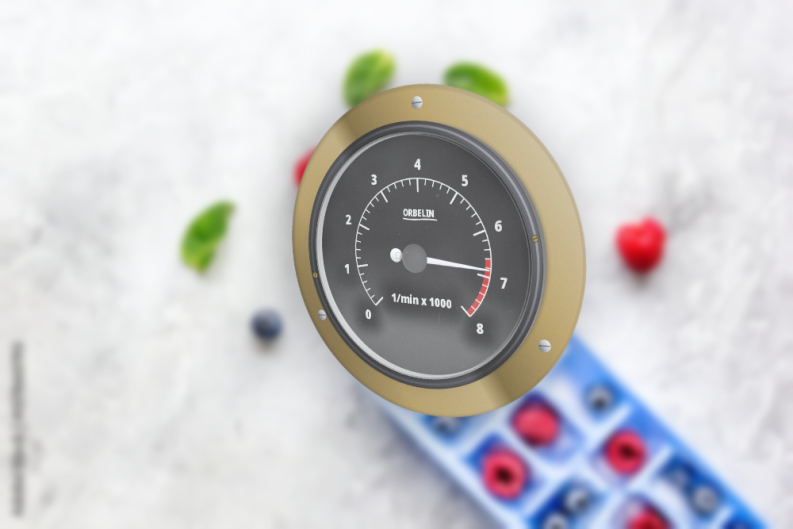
**6800** rpm
